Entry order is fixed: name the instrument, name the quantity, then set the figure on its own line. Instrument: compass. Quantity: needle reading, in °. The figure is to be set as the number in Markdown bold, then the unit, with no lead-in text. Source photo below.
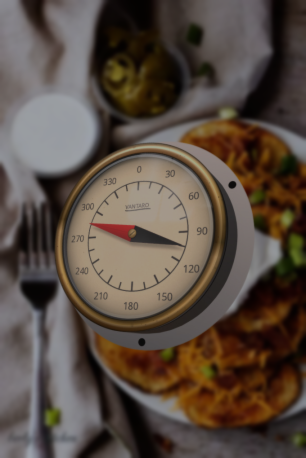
**285** °
